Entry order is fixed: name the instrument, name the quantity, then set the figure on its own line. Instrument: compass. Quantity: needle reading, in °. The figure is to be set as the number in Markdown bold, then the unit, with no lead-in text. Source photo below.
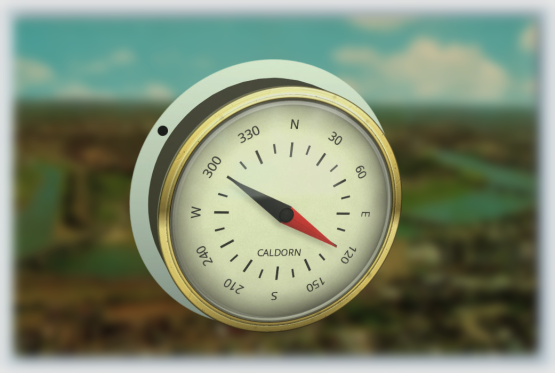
**120** °
